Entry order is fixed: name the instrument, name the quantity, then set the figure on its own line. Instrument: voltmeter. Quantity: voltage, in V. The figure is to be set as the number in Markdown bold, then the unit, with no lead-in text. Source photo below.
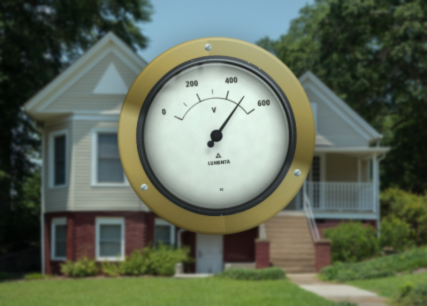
**500** V
